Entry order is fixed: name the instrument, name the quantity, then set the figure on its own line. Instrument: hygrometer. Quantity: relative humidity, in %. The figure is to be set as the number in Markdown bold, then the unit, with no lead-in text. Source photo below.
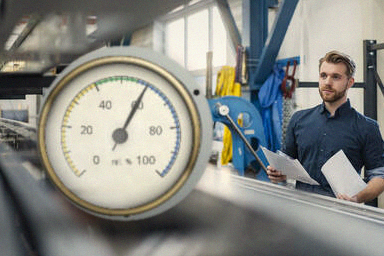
**60** %
